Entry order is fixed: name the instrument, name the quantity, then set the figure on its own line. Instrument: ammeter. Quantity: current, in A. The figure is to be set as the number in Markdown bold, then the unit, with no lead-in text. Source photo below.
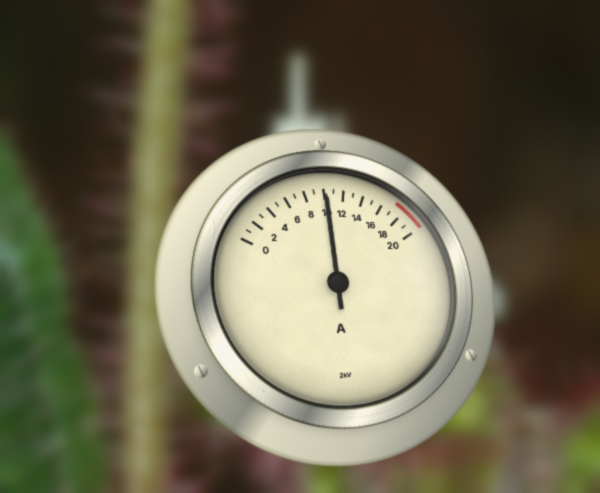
**10** A
